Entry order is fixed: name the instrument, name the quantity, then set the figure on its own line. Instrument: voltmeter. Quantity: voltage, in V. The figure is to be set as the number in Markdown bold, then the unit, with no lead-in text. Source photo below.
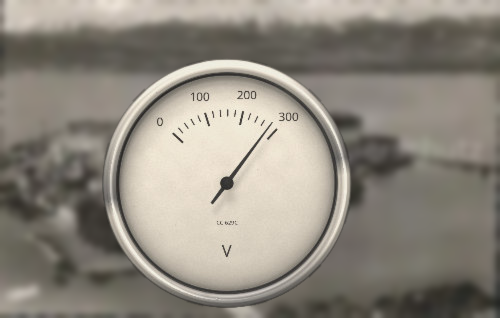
**280** V
